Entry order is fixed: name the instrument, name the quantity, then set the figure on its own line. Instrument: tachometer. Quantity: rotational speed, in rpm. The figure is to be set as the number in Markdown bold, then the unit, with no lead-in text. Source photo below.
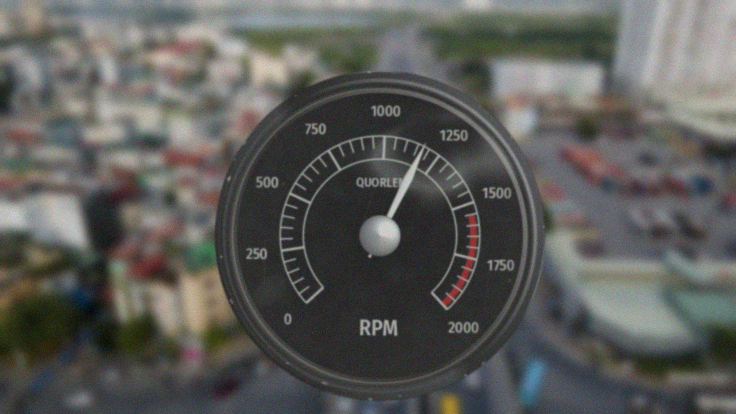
**1175** rpm
